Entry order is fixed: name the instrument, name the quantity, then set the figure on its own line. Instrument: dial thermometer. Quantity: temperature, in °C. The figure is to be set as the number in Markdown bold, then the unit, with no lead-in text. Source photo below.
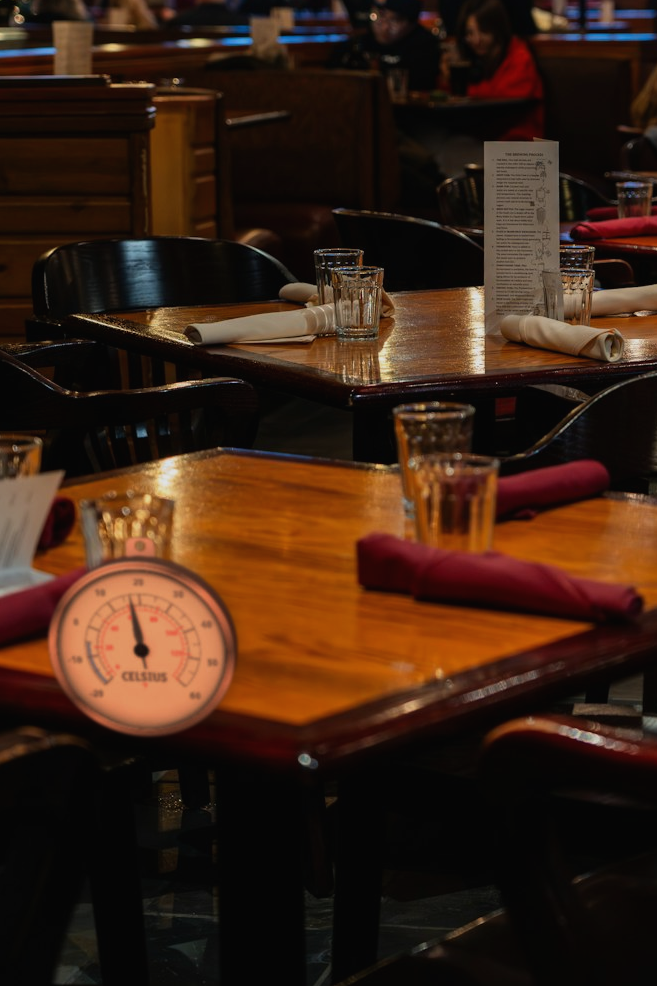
**17.5** °C
